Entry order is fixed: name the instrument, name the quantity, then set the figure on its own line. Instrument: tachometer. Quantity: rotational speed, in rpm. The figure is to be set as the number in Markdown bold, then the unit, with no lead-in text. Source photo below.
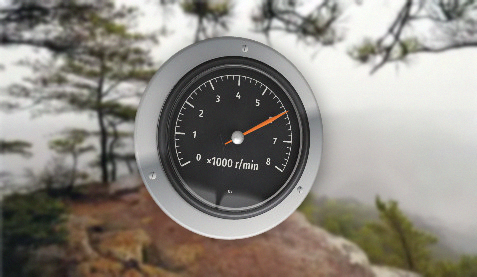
**6000** rpm
